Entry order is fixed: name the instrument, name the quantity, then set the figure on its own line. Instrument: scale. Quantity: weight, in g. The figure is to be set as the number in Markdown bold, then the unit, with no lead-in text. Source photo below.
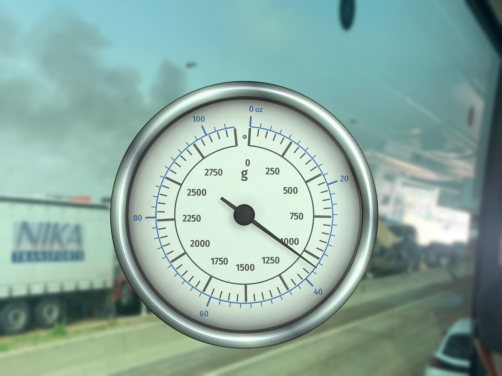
**1050** g
